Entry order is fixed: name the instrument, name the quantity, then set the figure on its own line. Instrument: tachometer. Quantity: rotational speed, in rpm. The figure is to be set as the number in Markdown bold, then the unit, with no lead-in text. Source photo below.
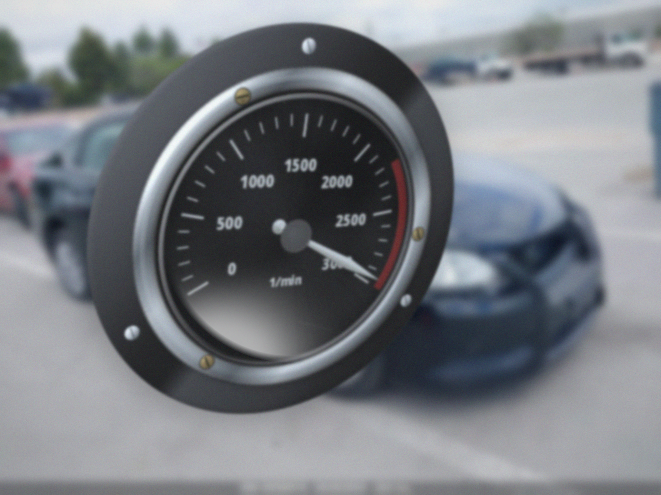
**2950** rpm
